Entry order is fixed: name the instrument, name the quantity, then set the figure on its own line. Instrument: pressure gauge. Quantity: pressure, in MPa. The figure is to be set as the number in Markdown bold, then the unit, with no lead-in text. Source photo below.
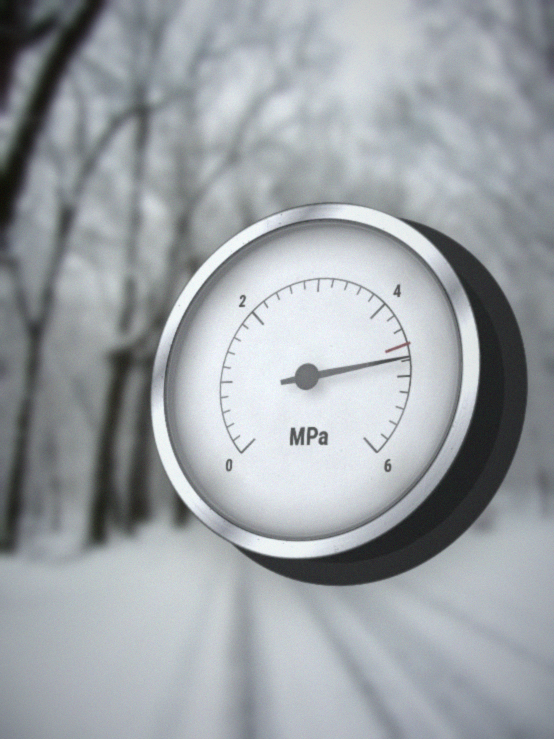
**4.8** MPa
